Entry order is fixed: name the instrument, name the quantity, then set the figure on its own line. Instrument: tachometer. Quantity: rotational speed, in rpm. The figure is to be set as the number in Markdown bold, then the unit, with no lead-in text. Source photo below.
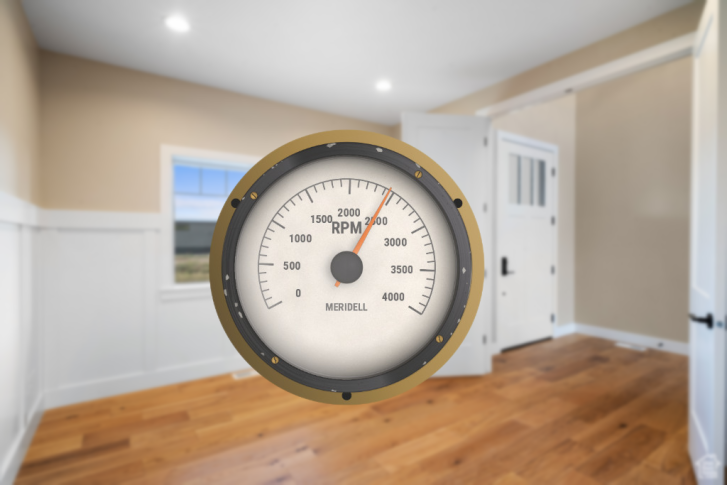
**2450** rpm
